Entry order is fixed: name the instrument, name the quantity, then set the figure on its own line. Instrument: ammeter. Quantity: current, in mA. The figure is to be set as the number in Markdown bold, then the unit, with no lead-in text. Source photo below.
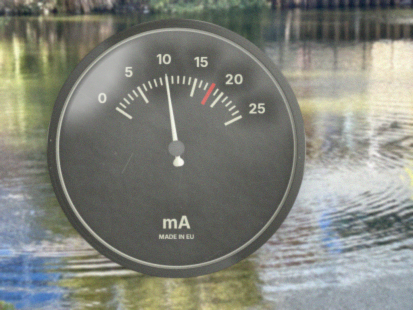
**10** mA
